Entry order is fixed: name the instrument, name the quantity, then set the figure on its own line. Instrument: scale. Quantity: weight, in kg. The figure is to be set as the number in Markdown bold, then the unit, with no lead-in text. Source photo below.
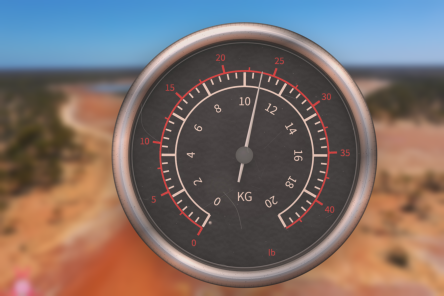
**10.8** kg
